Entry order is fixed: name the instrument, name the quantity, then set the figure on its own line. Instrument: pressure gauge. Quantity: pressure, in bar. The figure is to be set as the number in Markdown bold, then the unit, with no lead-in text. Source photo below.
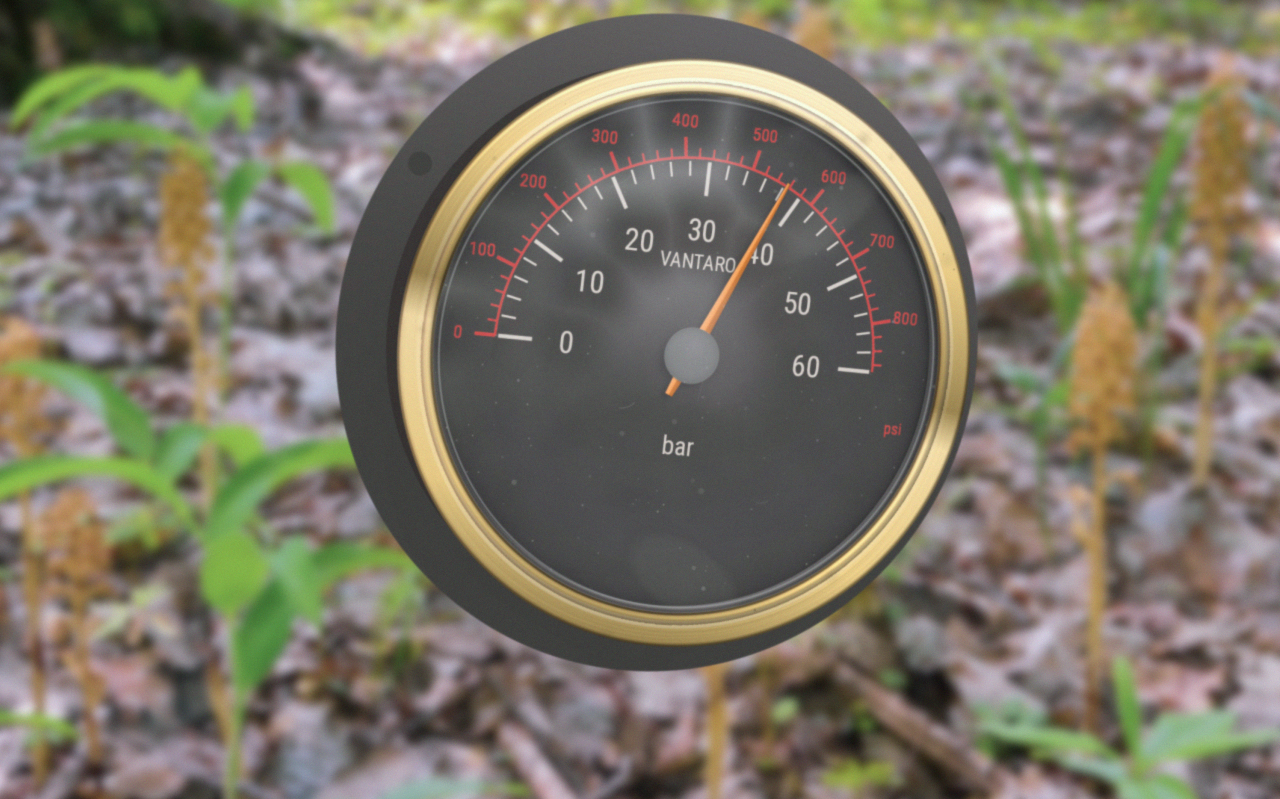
**38** bar
